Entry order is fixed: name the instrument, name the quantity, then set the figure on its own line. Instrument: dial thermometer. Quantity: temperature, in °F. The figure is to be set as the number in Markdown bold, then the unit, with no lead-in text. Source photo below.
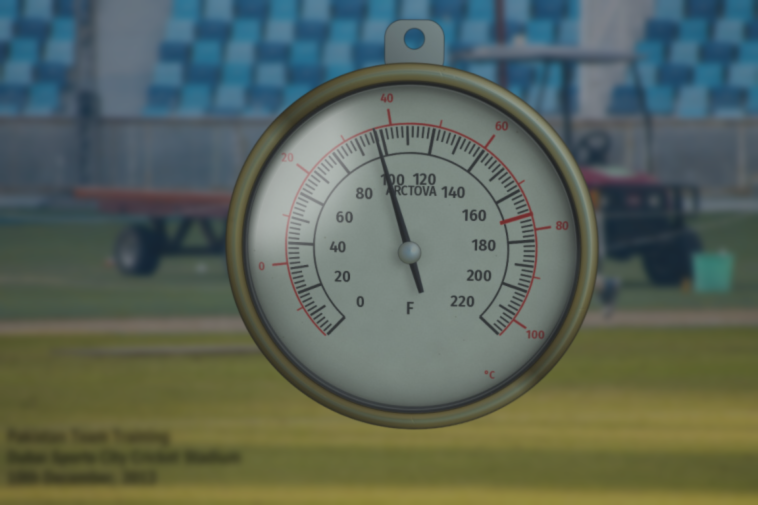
**98** °F
